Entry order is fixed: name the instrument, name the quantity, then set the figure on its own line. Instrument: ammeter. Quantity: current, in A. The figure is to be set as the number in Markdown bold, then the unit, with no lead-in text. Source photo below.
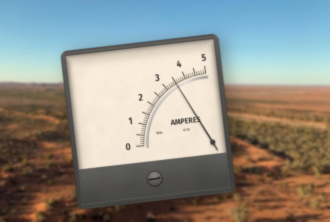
**3.5** A
